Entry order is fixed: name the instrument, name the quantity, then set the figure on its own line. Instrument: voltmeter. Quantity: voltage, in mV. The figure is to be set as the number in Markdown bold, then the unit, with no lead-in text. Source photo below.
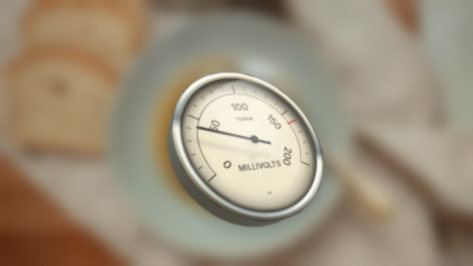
**40** mV
